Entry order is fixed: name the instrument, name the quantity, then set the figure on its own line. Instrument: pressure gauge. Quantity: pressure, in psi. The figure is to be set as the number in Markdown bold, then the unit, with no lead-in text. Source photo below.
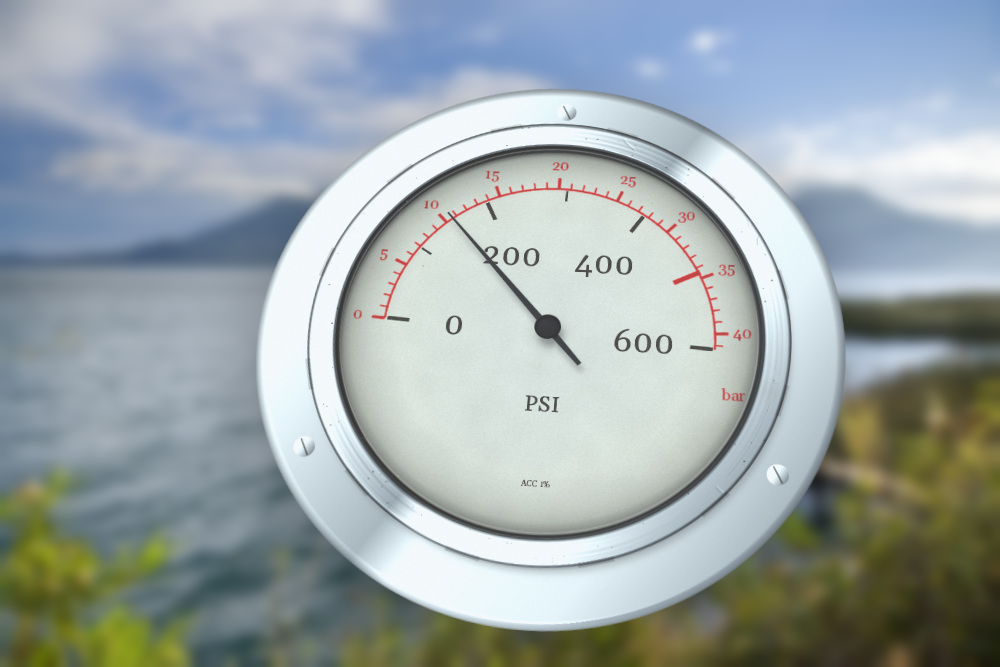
**150** psi
